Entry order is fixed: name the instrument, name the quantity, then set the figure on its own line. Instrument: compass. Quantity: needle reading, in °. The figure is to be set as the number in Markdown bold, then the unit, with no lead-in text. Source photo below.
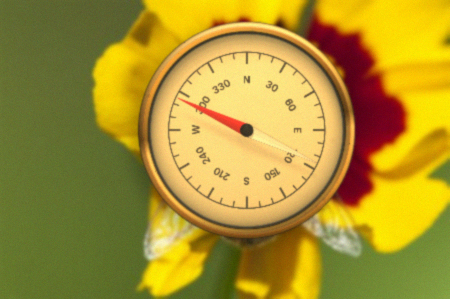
**295** °
